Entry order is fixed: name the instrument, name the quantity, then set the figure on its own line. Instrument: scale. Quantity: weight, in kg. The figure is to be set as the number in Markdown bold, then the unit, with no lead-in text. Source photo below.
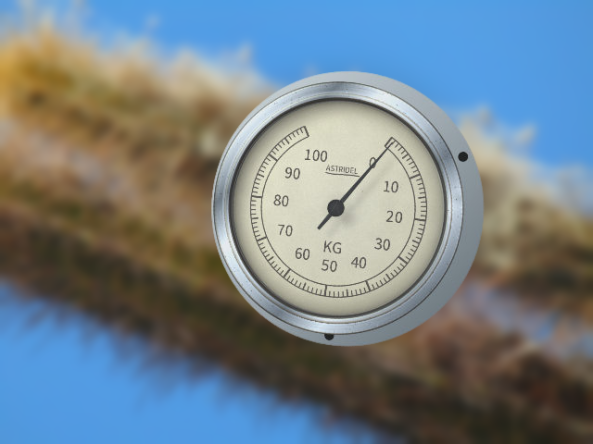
**1** kg
